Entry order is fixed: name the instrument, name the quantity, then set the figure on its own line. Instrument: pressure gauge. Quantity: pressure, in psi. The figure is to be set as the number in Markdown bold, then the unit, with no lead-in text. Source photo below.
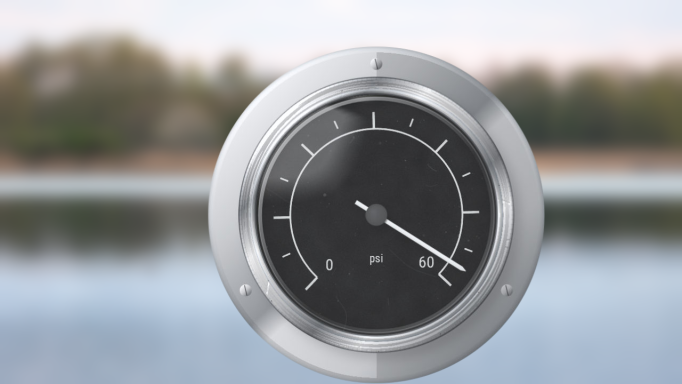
**57.5** psi
